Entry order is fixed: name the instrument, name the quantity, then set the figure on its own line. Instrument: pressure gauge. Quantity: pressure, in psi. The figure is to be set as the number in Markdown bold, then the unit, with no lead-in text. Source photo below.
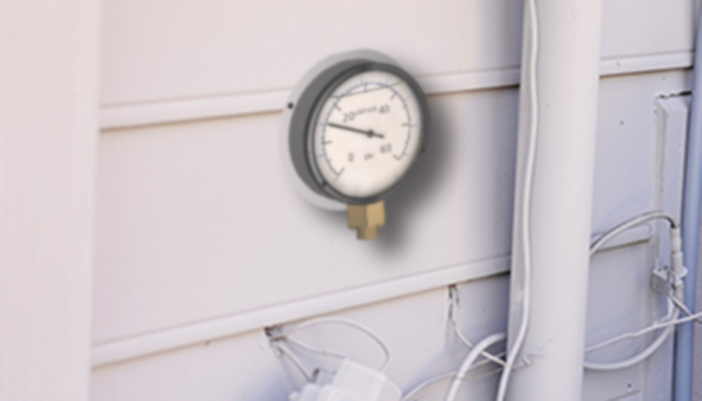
**15** psi
